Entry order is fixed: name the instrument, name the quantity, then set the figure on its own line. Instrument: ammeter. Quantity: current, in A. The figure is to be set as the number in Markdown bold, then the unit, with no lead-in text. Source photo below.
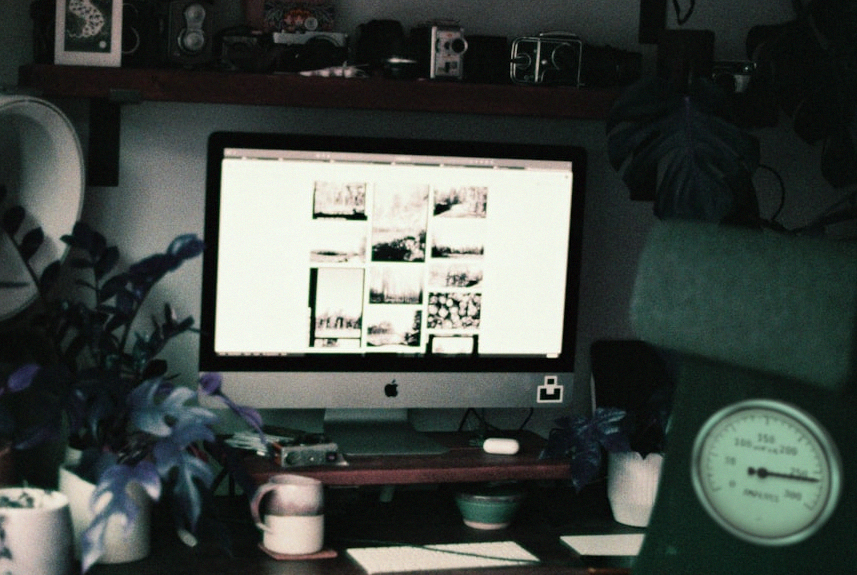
**260** A
